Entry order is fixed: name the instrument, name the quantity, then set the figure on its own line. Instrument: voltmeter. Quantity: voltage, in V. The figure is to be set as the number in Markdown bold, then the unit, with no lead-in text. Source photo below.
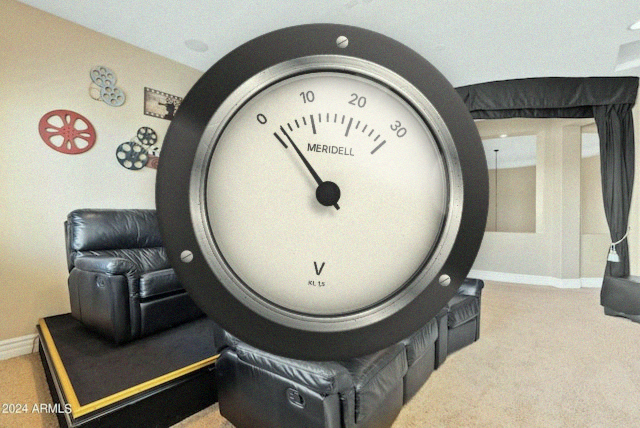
**2** V
